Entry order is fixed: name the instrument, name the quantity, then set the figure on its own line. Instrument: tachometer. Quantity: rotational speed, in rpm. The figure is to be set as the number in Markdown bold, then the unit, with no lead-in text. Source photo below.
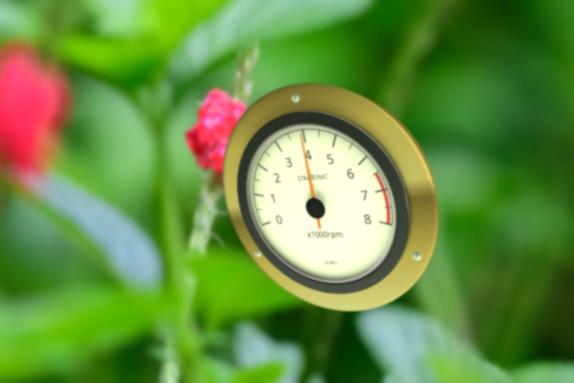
**4000** rpm
